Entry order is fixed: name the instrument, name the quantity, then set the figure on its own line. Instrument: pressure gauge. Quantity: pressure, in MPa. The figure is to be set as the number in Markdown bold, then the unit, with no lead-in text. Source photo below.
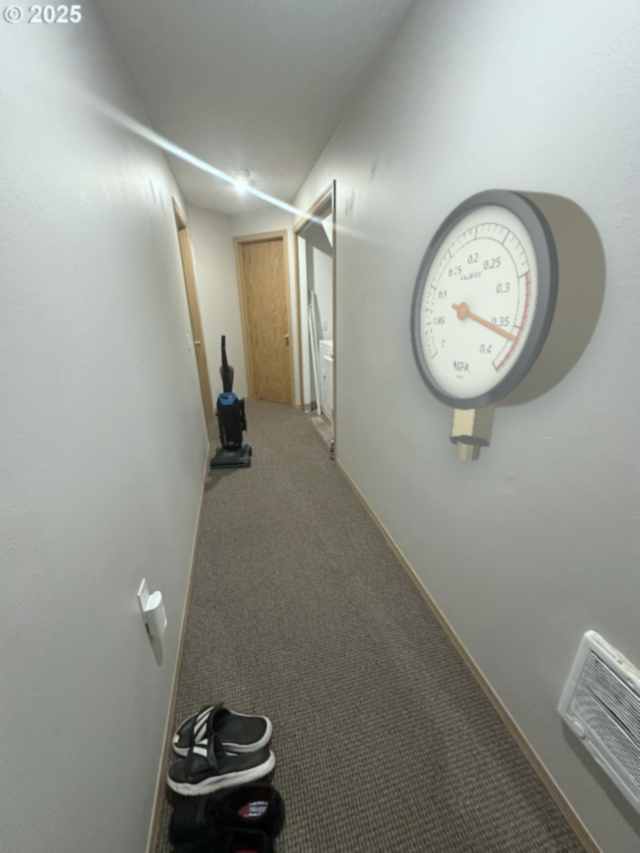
**0.36** MPa
